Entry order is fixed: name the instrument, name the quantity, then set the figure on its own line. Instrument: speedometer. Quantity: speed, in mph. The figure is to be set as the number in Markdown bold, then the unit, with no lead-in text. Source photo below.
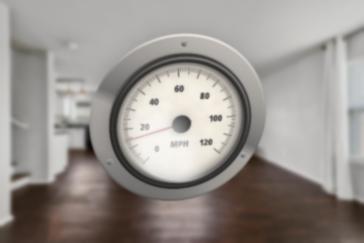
**15** mph
